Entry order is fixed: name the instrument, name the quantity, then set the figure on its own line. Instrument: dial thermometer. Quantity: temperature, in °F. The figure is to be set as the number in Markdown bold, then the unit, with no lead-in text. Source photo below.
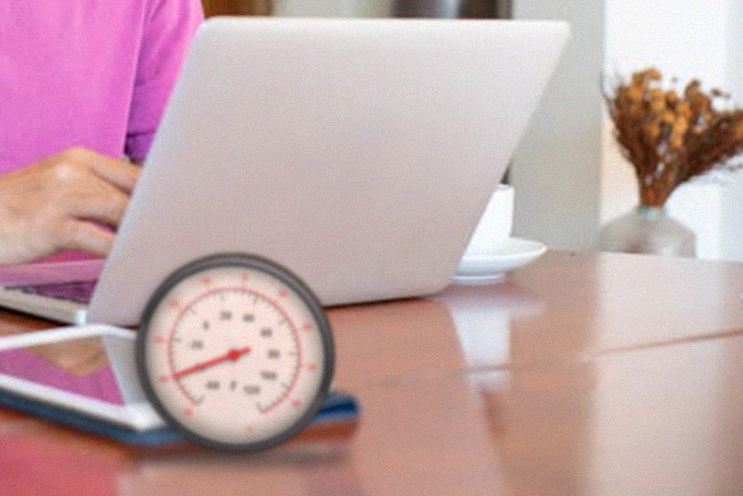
**-40** °F
